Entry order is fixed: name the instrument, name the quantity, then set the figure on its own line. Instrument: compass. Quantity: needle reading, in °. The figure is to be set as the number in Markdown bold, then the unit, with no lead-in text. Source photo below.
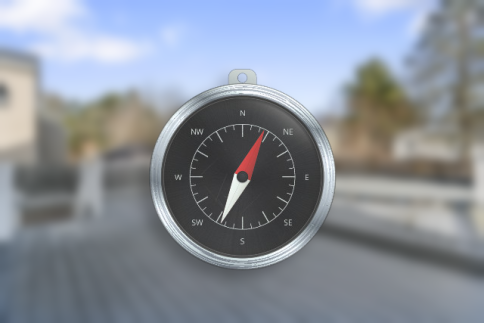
**25** °
